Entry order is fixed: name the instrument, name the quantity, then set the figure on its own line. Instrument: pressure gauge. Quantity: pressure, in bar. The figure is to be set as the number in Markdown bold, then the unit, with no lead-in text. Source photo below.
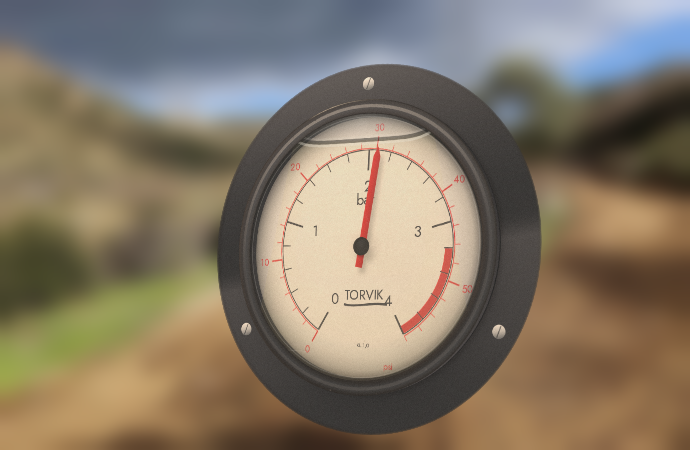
**2.1** bar
